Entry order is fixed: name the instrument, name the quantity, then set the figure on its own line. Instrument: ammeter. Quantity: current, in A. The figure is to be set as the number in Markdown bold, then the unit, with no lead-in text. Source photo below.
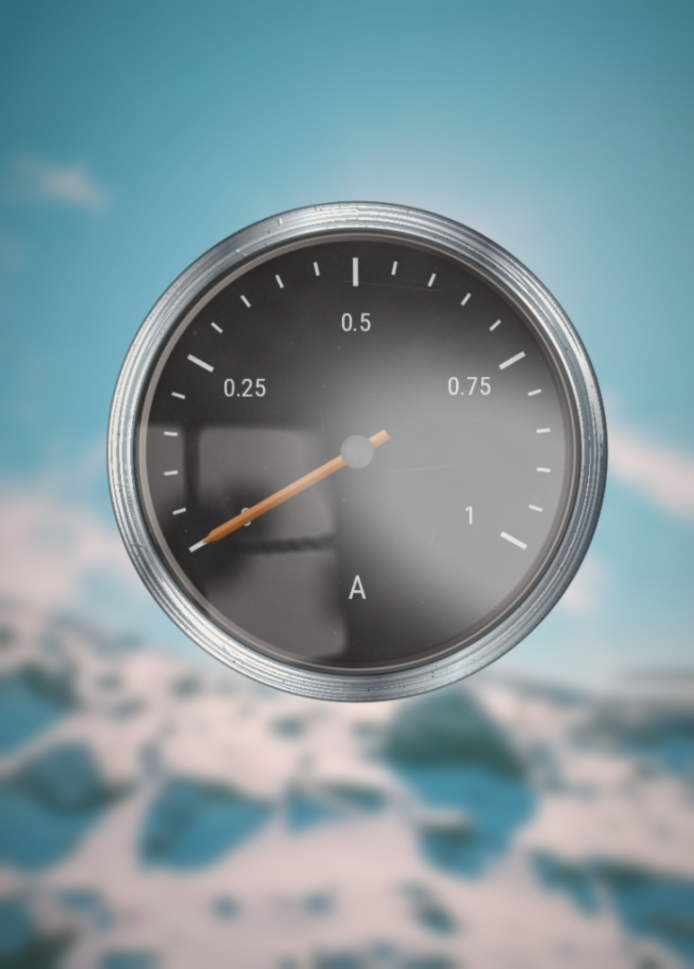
**0** A
